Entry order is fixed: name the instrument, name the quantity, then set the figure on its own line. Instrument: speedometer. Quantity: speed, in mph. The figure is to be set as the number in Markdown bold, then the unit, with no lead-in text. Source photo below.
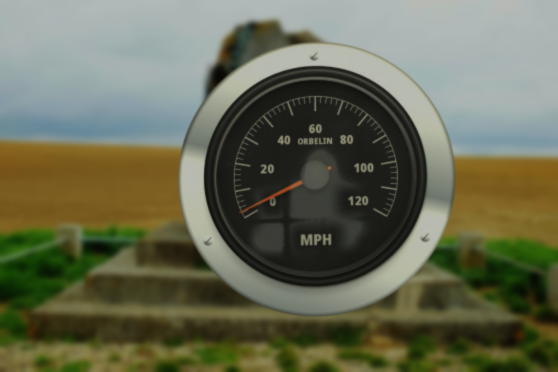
**2** mph
